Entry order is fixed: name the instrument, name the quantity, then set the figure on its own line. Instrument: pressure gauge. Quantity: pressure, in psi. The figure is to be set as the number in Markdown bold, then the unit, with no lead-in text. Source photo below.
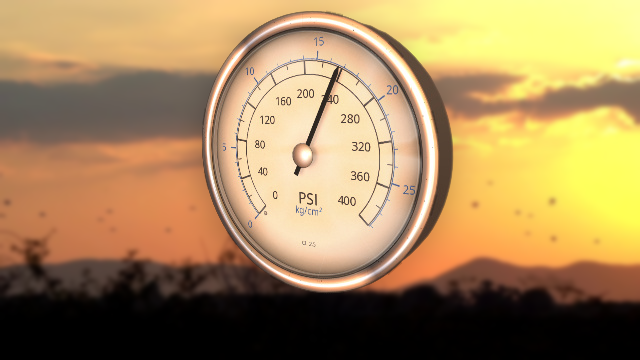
**240** psi
